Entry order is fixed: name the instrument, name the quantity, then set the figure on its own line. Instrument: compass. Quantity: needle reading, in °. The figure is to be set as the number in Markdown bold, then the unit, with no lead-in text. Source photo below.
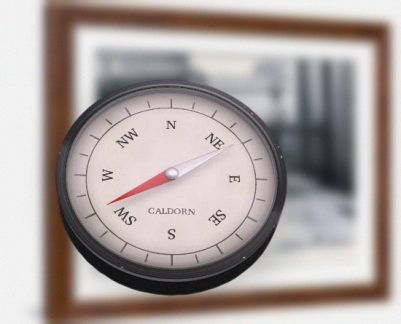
**240** °
